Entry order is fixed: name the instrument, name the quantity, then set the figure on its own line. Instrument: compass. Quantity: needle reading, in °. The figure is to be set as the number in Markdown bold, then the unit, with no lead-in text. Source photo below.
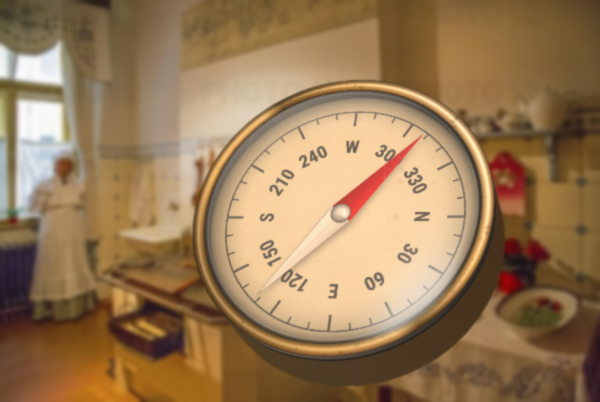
**310** °
